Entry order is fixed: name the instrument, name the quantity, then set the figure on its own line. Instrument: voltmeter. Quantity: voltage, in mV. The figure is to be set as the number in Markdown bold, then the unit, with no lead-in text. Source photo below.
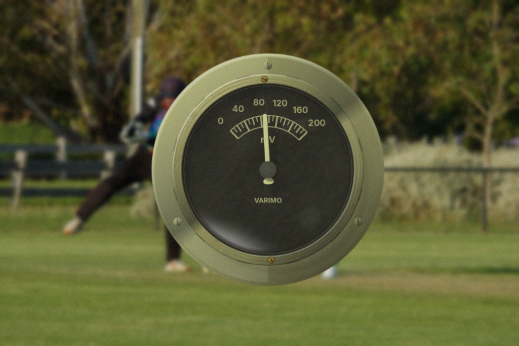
**90** mV
